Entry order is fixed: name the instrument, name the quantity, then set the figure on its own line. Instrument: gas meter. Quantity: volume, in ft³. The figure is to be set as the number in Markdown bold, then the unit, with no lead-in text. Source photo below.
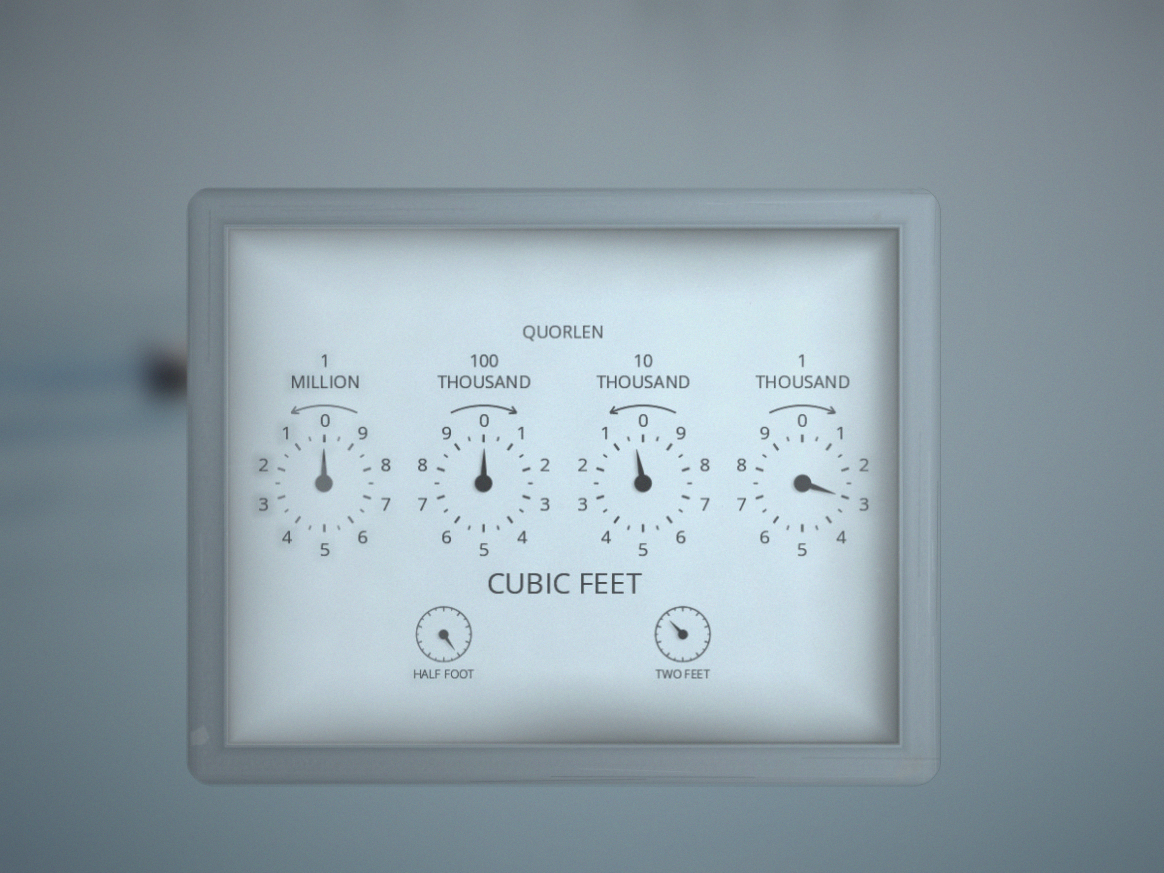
**300** ft³
